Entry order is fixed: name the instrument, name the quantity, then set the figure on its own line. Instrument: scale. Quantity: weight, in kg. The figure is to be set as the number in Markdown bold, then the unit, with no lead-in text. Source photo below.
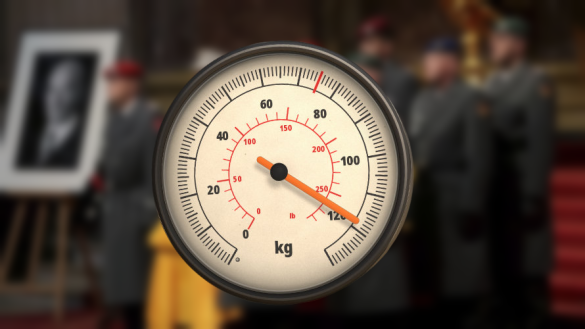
**118** kg
